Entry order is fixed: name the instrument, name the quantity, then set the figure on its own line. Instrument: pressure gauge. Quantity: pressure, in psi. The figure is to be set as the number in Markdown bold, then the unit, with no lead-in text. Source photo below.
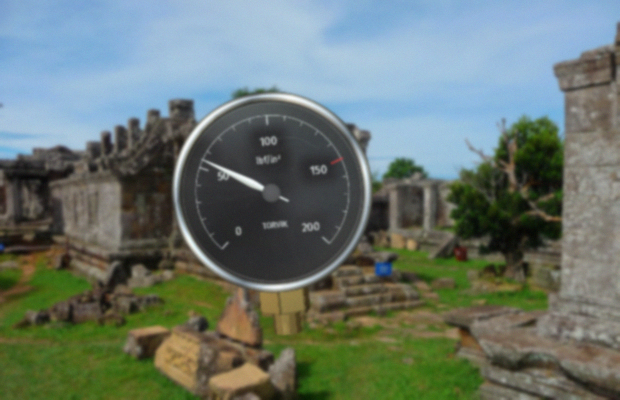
**55** psi
